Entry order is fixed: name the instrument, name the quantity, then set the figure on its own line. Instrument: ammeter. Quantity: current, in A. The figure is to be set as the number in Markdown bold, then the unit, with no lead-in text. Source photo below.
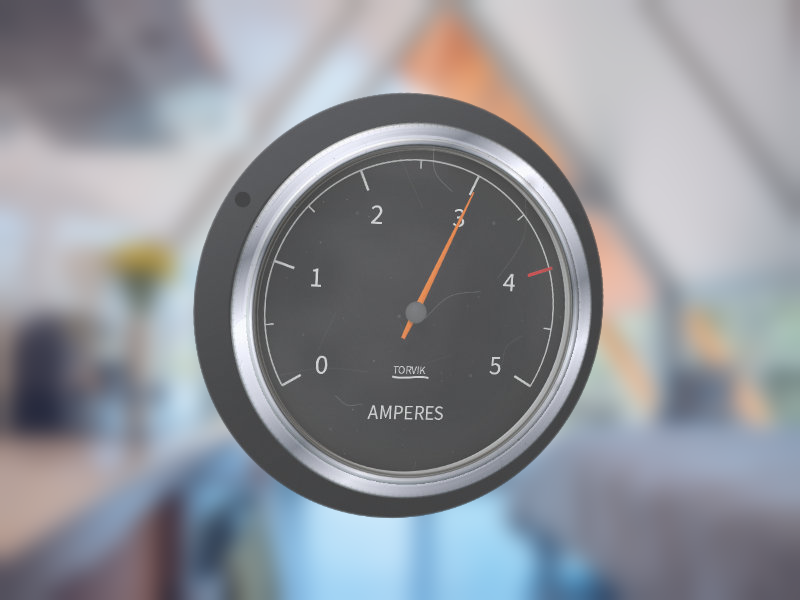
**3** A
